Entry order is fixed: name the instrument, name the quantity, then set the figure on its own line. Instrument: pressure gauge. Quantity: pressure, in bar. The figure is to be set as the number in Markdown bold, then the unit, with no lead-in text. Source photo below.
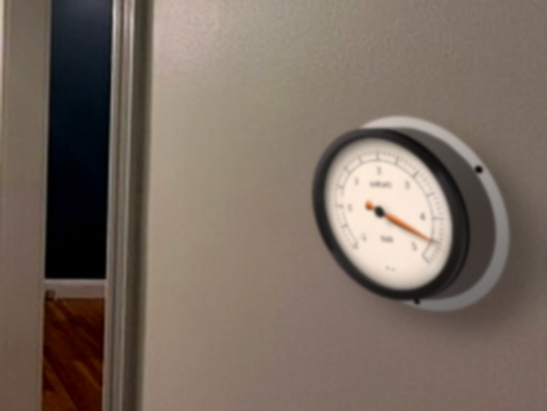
**4.5** bar
